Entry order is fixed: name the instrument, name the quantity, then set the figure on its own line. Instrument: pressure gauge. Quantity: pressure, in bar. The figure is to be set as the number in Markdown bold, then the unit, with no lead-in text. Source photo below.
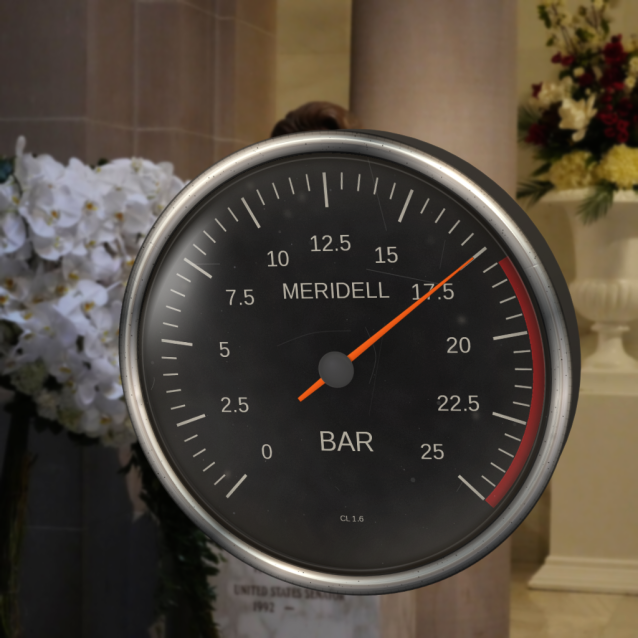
**17.5** bar
